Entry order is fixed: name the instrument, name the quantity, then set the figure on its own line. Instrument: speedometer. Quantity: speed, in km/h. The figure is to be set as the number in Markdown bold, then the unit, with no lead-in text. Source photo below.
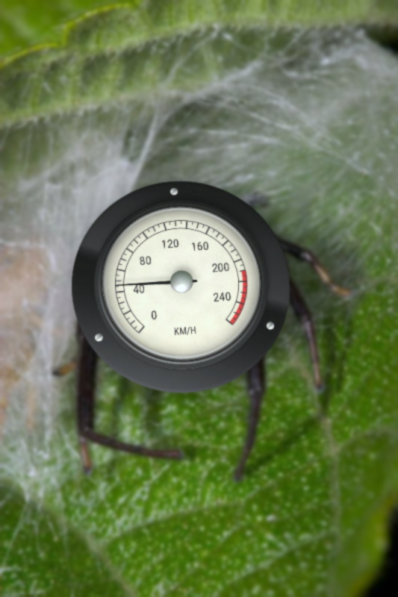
**45** km/h
